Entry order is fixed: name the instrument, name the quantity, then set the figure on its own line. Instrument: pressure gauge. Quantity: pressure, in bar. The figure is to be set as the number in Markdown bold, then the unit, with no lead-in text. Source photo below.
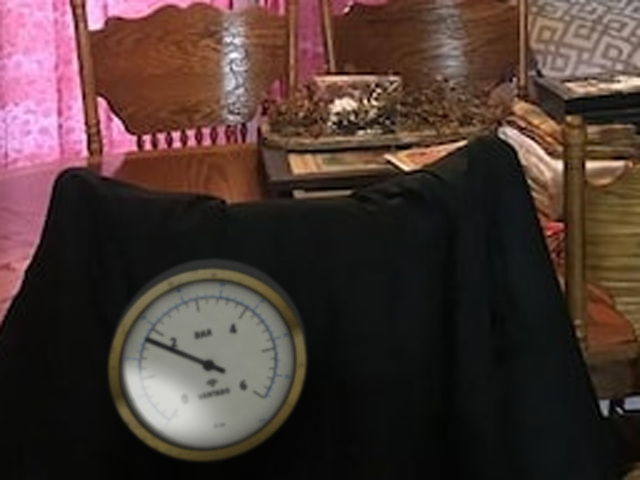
**1.8** bar
